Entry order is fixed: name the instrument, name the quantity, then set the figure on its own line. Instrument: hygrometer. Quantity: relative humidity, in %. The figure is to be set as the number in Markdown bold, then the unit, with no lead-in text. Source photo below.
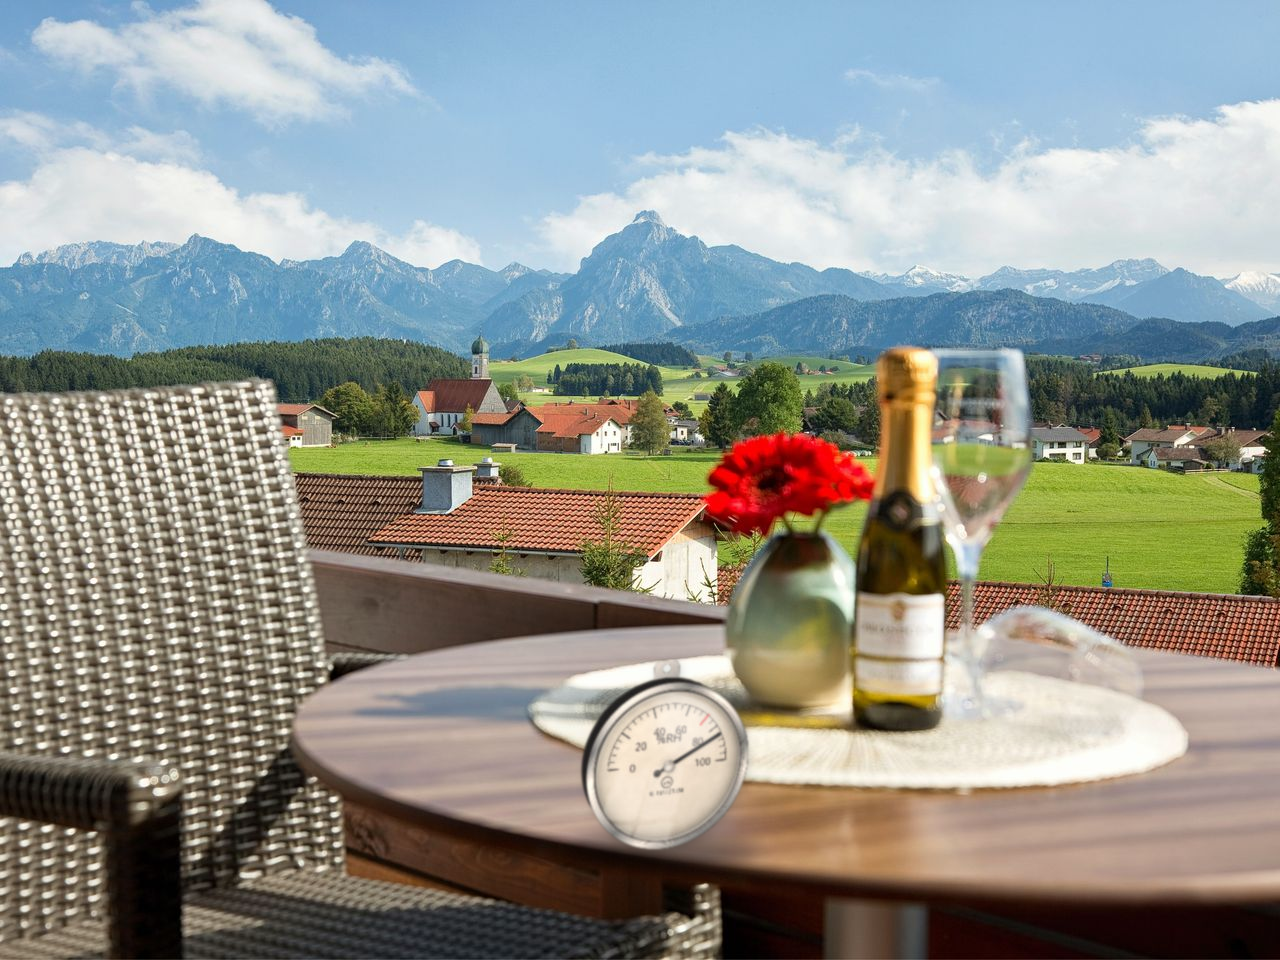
**84** %
